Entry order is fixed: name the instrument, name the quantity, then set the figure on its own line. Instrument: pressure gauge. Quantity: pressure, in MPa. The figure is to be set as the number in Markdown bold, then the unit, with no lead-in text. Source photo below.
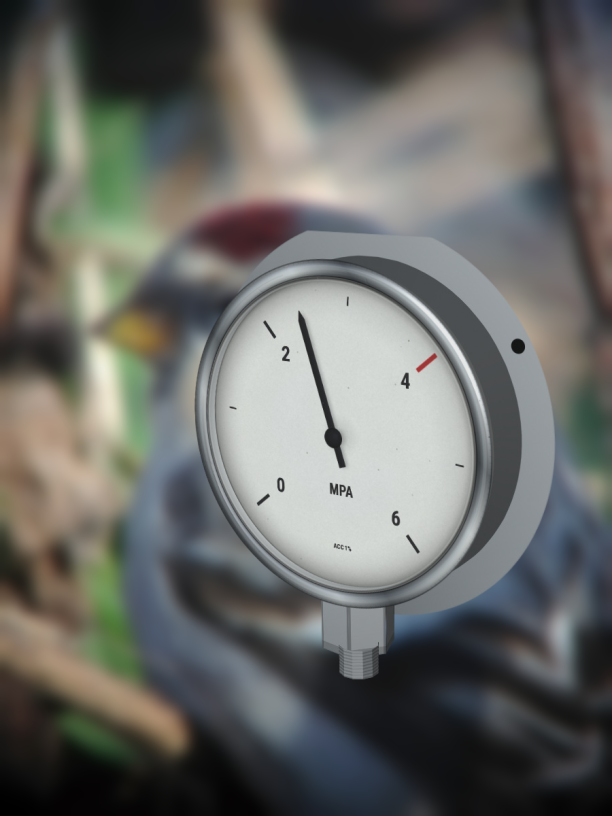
**2.5** MPa
